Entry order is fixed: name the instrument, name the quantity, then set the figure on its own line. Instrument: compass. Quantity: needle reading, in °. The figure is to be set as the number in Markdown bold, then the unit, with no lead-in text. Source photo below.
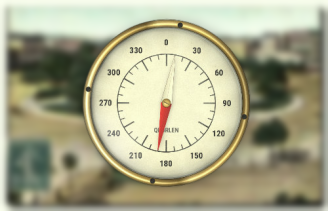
**190** °
